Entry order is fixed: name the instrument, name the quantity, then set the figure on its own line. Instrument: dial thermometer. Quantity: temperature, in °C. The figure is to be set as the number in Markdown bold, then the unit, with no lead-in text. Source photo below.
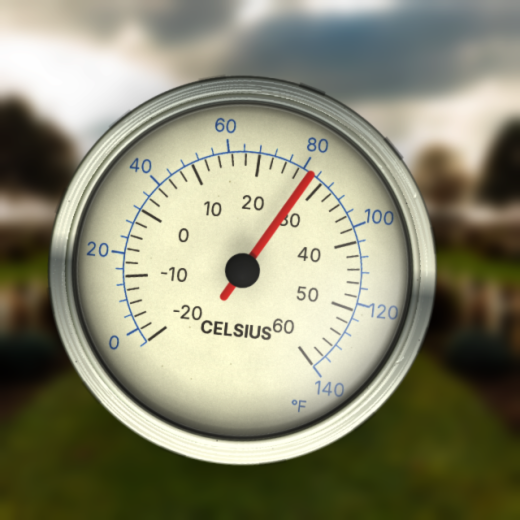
**28** °C
